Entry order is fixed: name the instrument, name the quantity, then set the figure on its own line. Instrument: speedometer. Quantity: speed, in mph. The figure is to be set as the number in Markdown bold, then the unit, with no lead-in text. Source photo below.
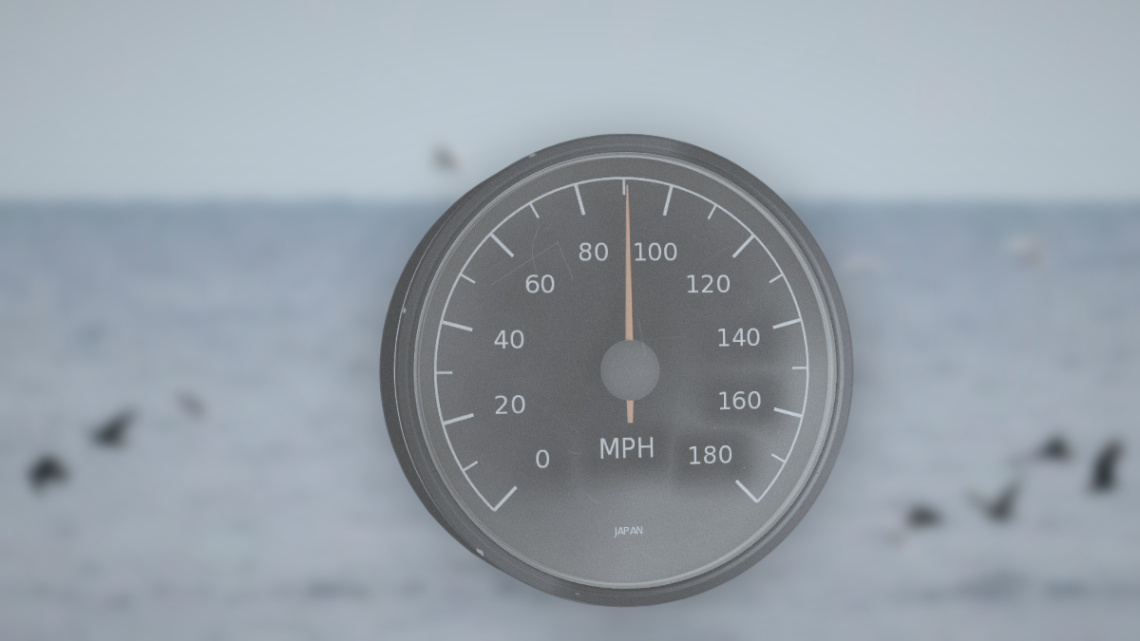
**90** mph
